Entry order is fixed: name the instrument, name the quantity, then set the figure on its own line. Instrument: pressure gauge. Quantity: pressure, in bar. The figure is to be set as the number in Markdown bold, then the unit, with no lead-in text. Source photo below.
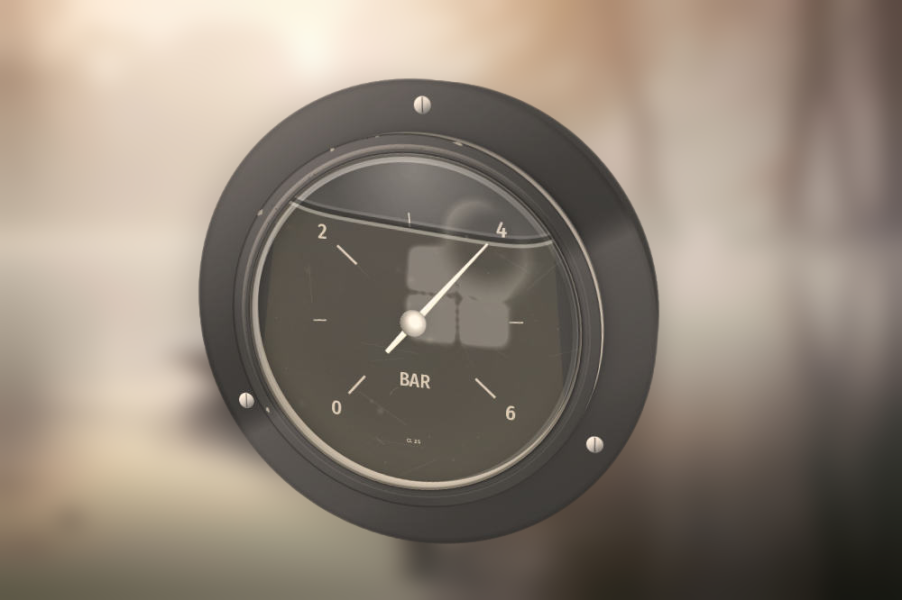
**4** bar
